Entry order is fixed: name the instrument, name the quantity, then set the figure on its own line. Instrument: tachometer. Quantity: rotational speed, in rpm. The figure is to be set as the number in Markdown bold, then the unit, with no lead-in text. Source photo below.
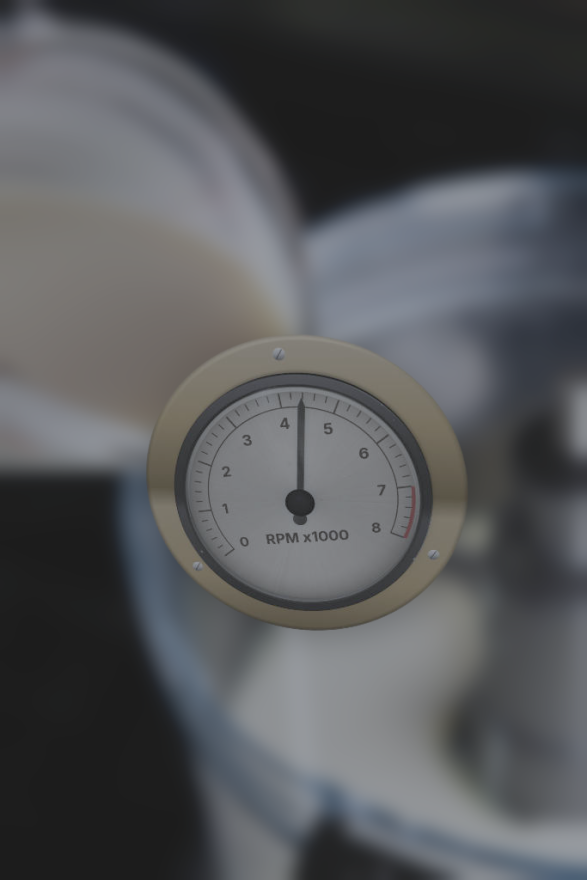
**4400** rpm
